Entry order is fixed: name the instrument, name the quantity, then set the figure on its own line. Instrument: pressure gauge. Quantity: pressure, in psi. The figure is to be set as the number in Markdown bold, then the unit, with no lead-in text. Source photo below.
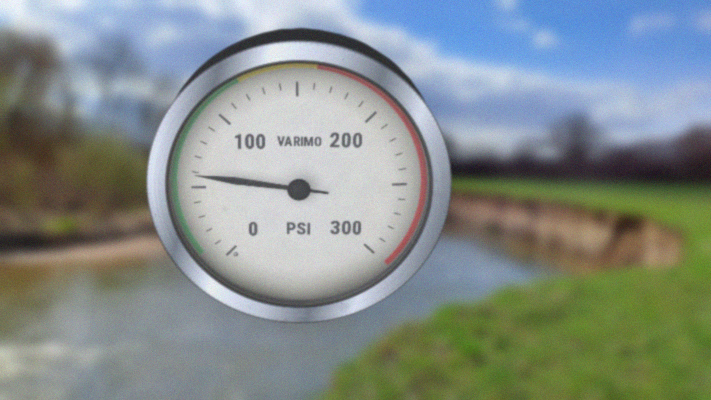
**60** psi
